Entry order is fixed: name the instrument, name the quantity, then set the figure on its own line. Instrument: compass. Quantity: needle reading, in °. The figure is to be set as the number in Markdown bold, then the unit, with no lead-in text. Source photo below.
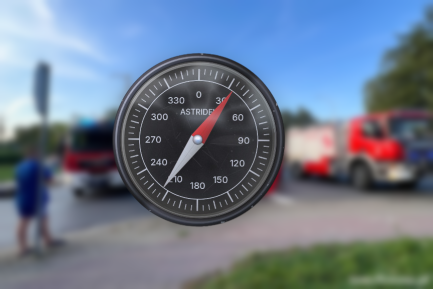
**35** °
